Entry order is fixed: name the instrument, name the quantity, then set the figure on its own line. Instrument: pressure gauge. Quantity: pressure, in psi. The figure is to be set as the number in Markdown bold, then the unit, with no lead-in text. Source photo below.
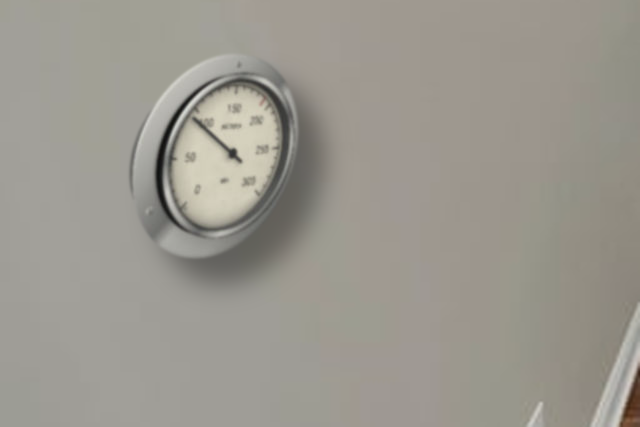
**90** psi
